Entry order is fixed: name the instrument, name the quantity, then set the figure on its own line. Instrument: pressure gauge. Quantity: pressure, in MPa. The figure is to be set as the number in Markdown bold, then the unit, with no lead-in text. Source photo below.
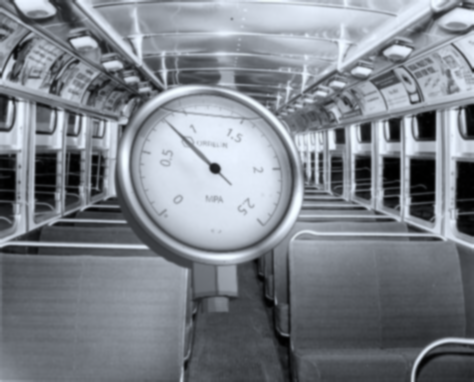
**0.8** MPa
